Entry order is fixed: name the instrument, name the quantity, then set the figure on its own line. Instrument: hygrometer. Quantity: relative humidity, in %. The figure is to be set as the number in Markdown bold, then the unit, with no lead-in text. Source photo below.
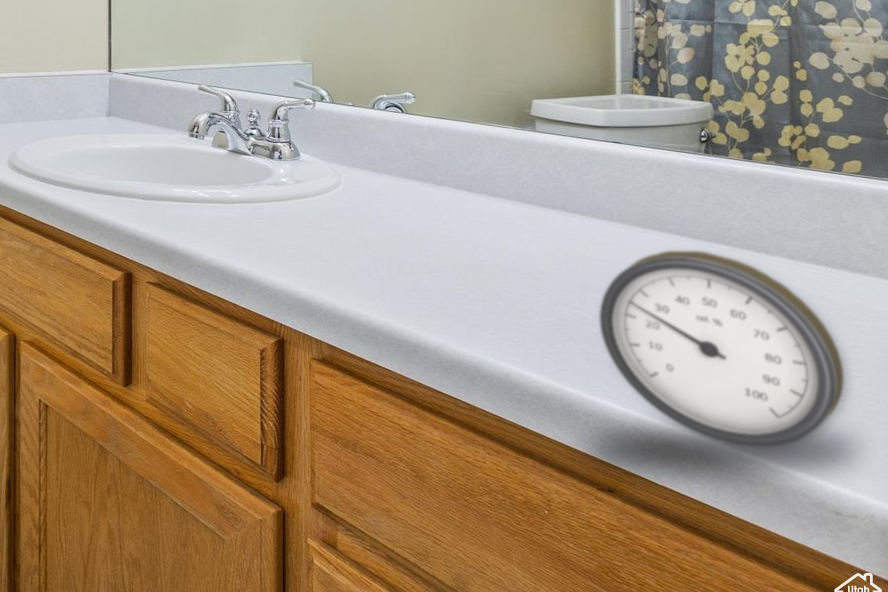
**25** %
